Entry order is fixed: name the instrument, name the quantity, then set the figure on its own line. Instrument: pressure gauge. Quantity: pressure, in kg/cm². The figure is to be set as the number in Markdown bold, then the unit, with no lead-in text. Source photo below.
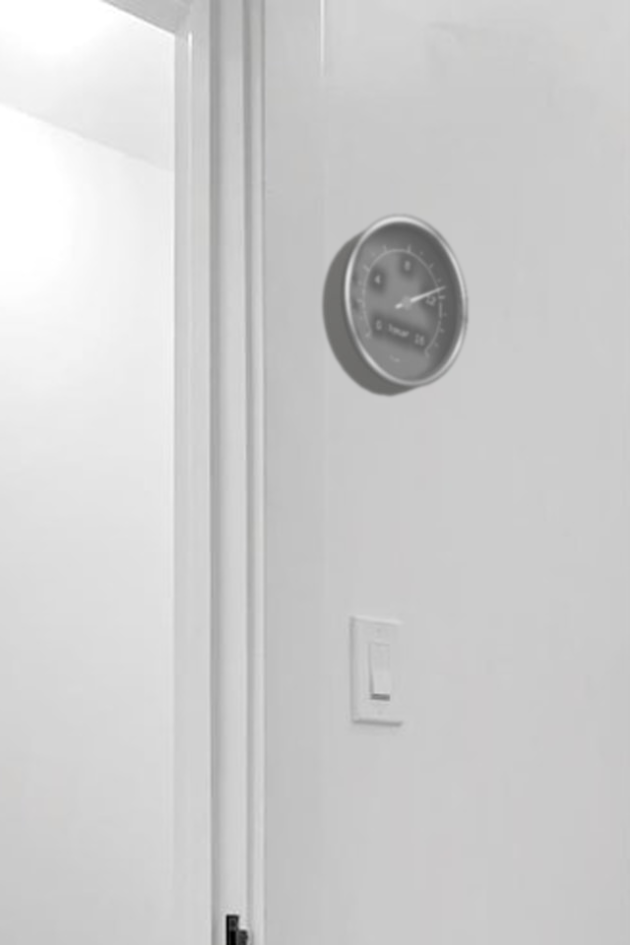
**11.5** kg/cm²
